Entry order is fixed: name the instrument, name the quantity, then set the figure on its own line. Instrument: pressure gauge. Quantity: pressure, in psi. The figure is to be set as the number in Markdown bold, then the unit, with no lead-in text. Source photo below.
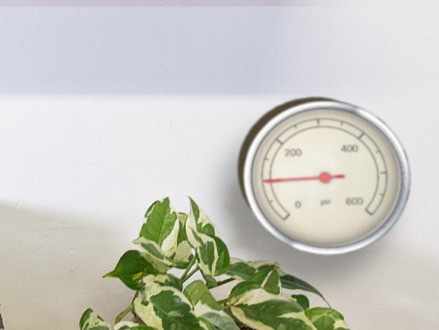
**100** psi
